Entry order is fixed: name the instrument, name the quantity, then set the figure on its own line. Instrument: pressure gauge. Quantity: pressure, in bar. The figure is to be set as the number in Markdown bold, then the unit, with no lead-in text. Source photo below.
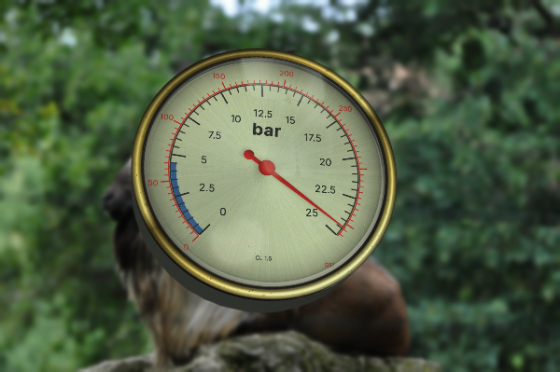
**24.5** bar
